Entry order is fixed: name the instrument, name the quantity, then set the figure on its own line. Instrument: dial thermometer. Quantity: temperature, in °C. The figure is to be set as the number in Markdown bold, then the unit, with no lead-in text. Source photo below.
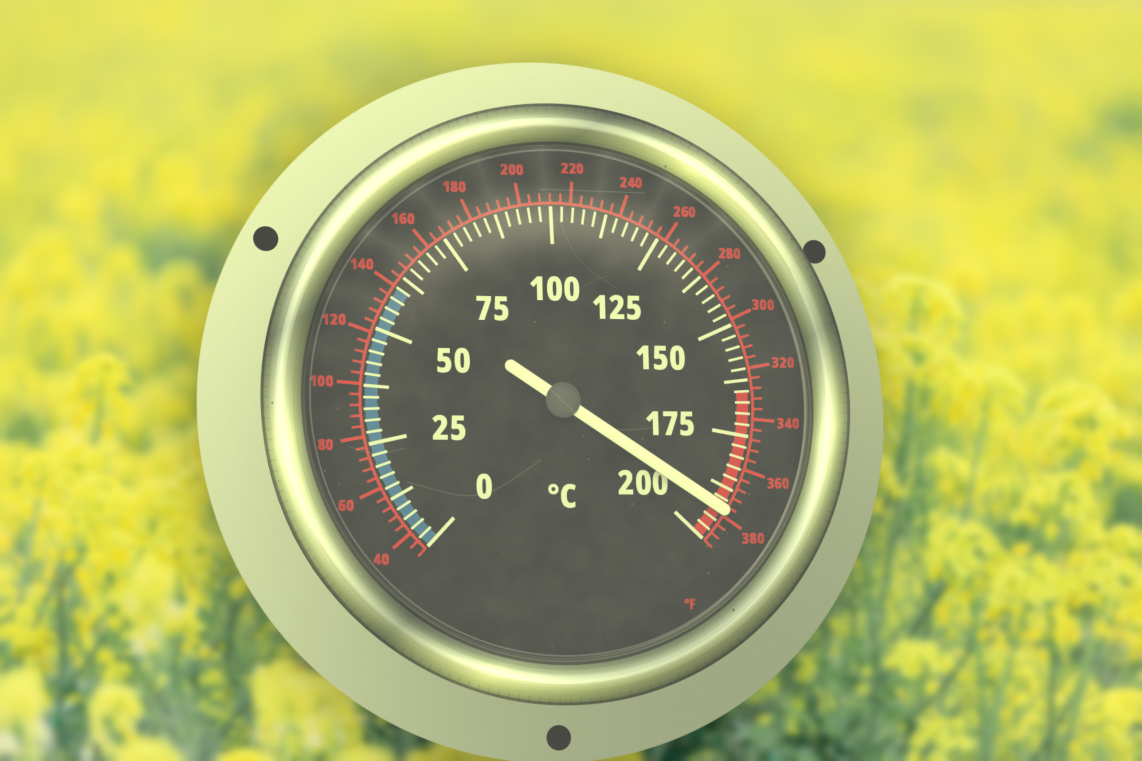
**192.5** °C
